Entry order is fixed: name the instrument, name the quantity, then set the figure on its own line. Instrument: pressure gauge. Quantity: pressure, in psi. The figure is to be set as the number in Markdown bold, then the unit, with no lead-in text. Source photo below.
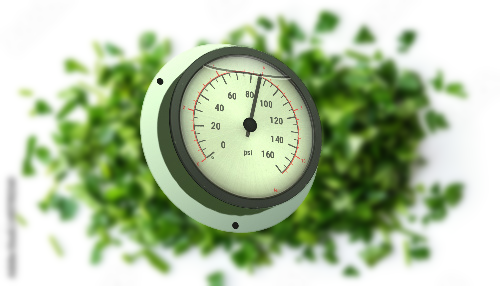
**85** psi
